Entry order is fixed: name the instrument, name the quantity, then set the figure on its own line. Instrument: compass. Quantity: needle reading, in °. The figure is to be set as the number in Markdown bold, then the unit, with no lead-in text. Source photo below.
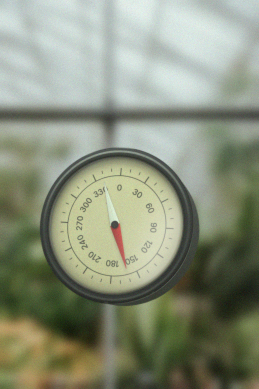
**160** °
